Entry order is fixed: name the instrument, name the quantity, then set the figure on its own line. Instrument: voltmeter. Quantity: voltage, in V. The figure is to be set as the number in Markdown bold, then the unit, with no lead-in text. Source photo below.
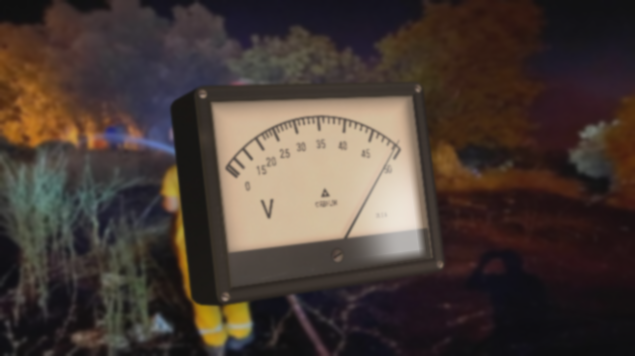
**49** V
